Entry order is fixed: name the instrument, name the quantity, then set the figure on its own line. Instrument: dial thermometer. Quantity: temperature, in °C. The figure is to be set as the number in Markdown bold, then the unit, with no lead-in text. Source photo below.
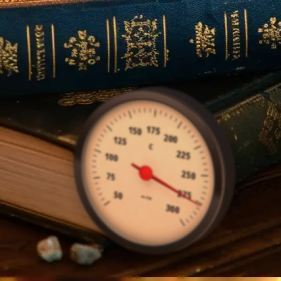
**275** °C
